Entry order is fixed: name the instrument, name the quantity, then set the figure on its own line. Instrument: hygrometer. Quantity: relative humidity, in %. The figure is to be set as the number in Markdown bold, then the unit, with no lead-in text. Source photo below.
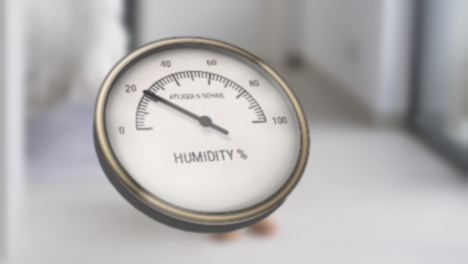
**20** %
